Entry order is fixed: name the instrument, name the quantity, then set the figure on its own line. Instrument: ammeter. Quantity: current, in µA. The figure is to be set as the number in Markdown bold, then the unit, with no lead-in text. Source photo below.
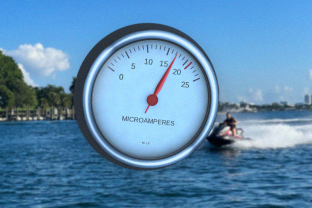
**17** µA
